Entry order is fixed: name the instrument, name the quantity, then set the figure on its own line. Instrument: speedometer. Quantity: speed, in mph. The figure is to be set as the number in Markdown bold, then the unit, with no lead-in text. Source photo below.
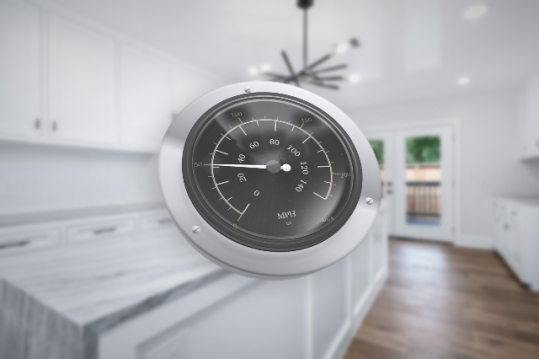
**30** mph
